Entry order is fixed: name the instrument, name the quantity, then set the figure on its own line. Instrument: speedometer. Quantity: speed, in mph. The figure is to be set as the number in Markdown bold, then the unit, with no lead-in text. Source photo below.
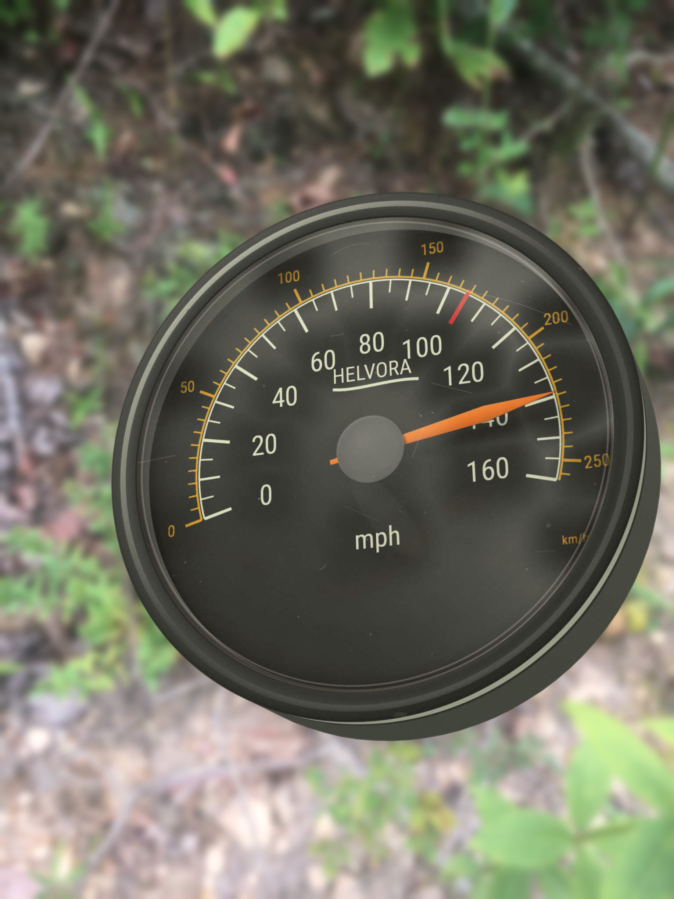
**140** mph
